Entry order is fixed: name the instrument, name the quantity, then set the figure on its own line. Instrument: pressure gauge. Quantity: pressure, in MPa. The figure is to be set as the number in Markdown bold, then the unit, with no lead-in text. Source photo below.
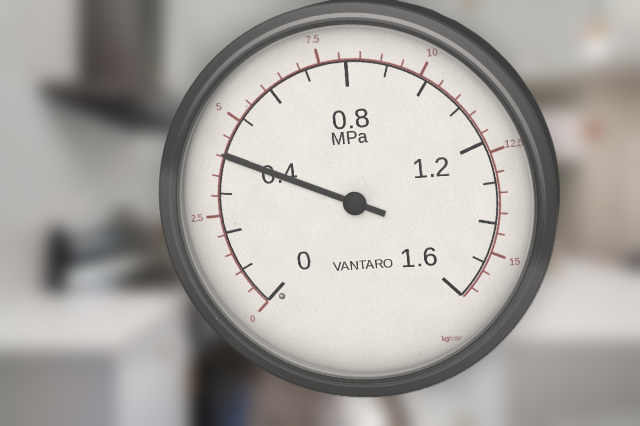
**0.4** MPa
